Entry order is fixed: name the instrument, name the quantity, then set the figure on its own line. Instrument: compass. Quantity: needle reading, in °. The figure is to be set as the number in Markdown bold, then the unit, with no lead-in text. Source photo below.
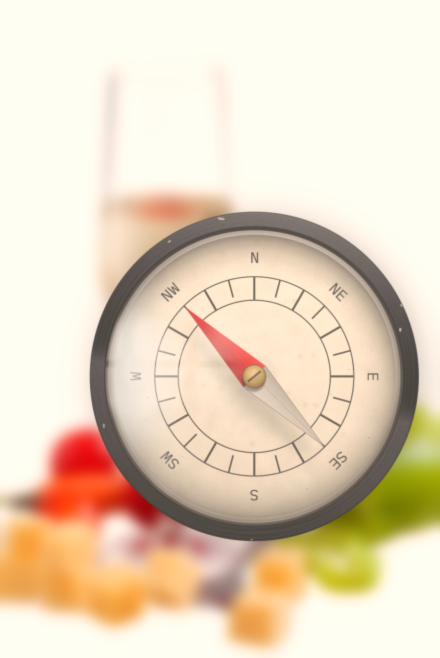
**315** °
